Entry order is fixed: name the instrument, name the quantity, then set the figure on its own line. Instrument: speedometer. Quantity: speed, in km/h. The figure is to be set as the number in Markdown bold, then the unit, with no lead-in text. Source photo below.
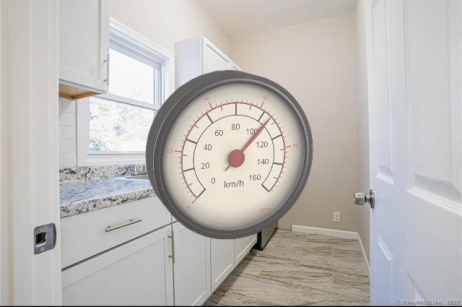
**105** km/h
